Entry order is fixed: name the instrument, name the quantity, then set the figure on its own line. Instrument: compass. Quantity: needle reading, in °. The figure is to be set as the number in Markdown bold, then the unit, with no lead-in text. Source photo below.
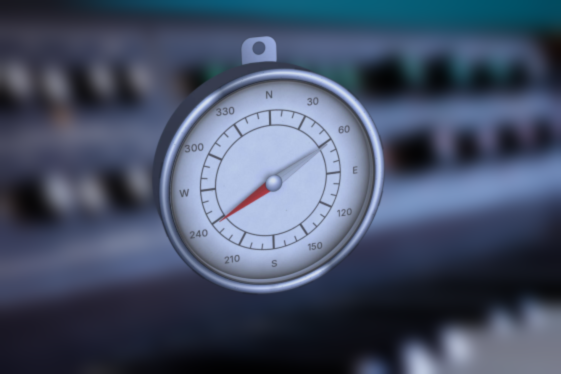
**240** °
